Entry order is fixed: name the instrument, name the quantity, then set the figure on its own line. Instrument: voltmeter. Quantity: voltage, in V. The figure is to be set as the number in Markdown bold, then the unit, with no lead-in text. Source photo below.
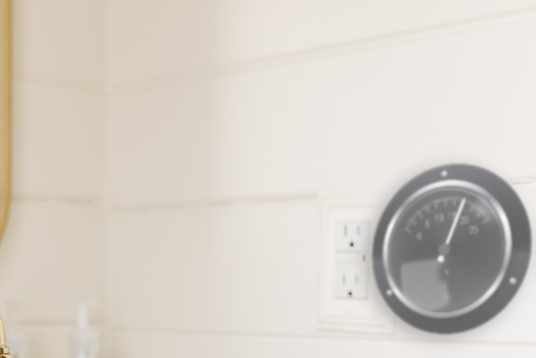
**17.5** V
